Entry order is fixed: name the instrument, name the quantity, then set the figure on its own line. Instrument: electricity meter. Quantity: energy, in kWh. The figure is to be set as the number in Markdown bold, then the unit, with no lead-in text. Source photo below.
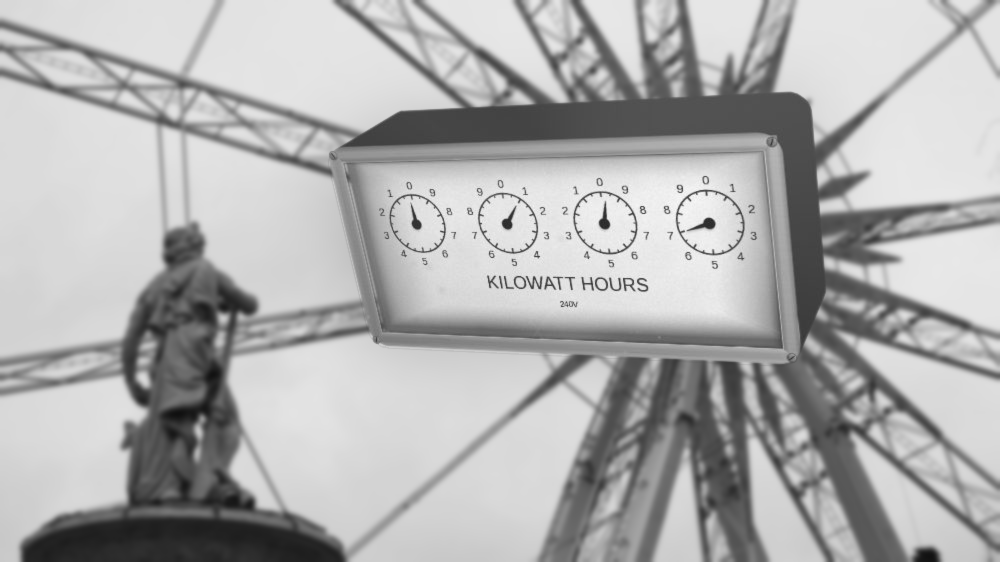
**97** kWh
